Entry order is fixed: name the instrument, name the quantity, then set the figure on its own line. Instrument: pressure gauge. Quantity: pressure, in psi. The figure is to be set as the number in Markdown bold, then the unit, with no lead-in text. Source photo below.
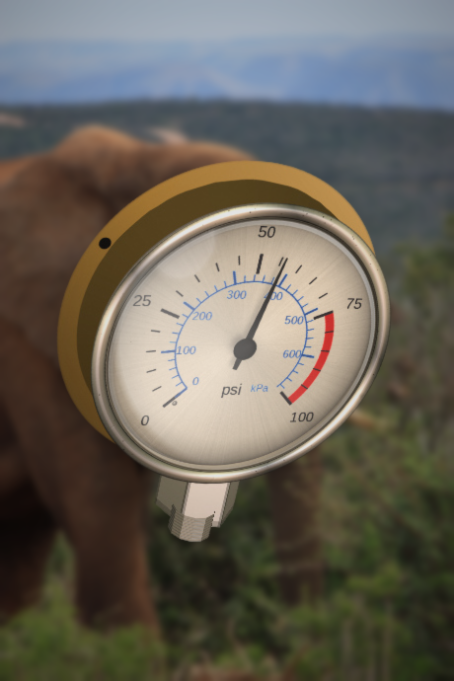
**55** psi
